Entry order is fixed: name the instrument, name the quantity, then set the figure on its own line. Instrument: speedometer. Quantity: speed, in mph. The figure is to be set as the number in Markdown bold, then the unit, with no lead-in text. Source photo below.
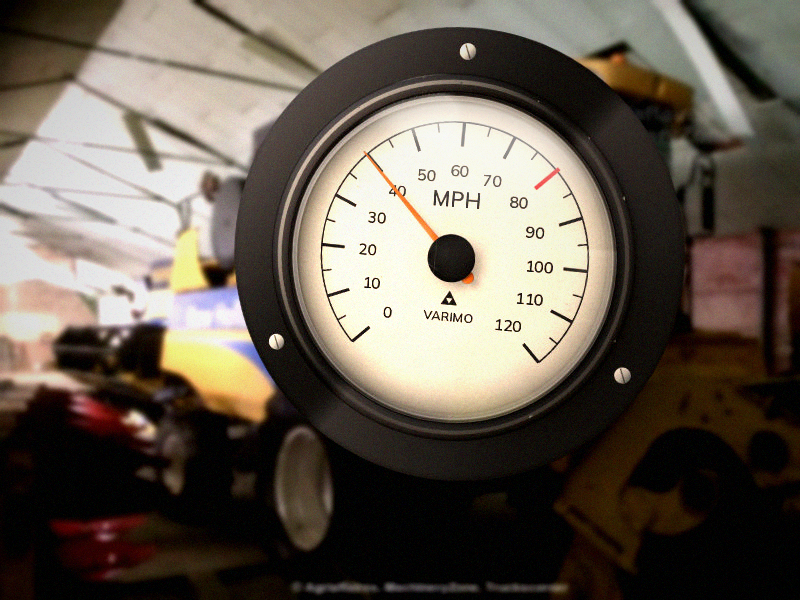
**40** mph
